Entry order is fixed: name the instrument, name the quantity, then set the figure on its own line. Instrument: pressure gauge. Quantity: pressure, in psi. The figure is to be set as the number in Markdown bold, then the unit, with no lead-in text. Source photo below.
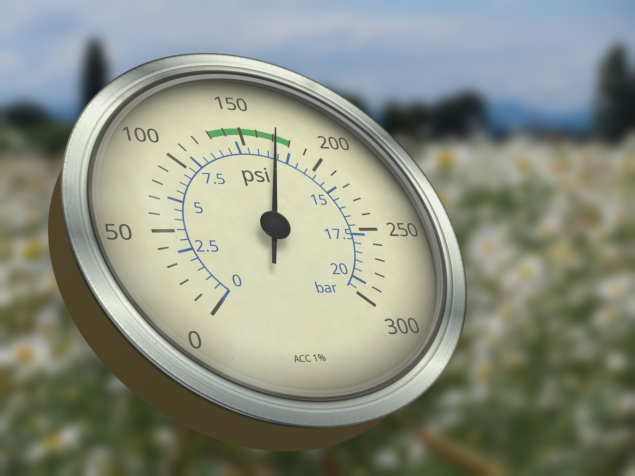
**170** psi
